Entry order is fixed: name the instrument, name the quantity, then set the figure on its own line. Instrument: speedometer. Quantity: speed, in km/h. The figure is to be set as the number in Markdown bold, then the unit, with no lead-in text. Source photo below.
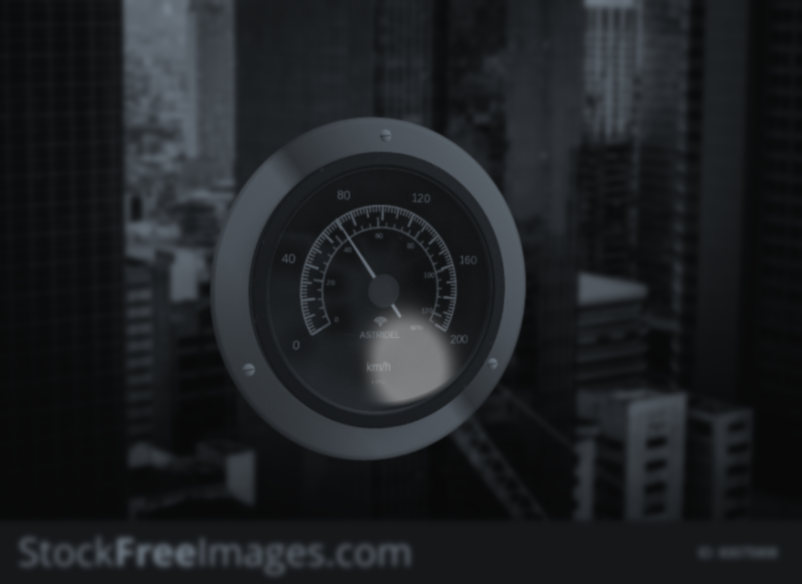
**70** km/h
